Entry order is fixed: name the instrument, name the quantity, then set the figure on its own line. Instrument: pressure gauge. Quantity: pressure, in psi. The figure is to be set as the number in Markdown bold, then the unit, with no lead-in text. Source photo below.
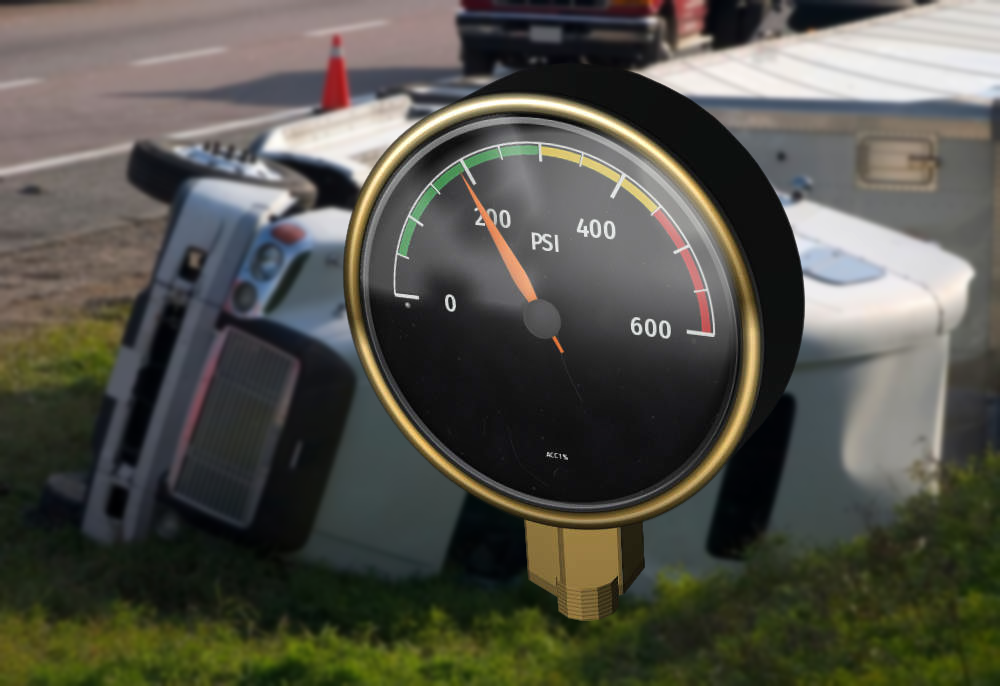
**200** psi
